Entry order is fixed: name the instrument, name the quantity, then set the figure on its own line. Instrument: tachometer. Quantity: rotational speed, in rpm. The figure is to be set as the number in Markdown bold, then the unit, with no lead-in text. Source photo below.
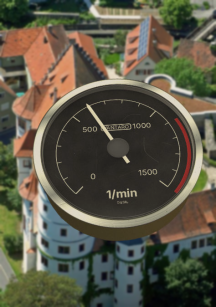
**600** rpm
